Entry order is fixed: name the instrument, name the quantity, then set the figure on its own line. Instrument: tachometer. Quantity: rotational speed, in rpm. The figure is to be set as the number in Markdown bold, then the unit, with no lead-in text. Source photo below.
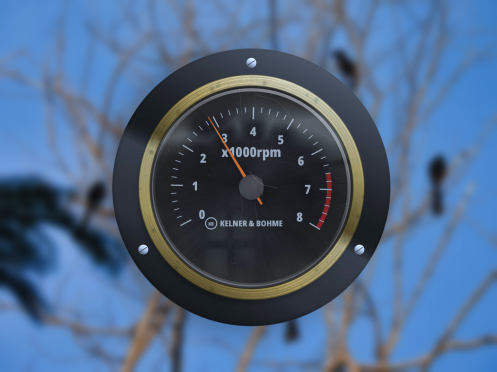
**2900** rpm
